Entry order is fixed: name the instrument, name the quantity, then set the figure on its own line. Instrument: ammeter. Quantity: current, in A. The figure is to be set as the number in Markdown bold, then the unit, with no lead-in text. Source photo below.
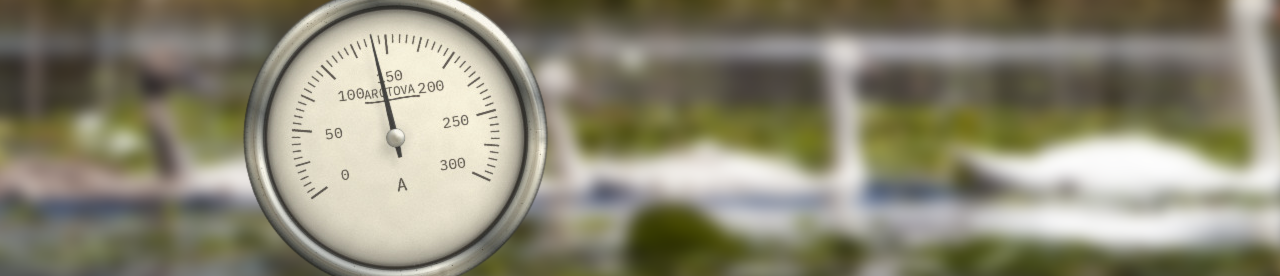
**140** A
